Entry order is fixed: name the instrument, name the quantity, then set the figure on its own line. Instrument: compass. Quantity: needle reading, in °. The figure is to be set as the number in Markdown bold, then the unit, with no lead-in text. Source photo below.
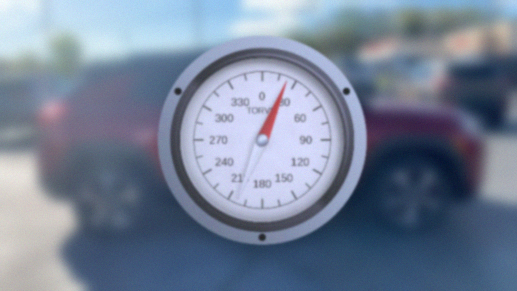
**22.5** °
